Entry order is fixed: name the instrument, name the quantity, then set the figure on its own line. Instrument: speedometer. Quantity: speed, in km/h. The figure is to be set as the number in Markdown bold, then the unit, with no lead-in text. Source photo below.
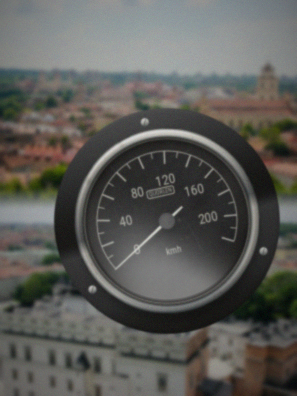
**0** km/h
